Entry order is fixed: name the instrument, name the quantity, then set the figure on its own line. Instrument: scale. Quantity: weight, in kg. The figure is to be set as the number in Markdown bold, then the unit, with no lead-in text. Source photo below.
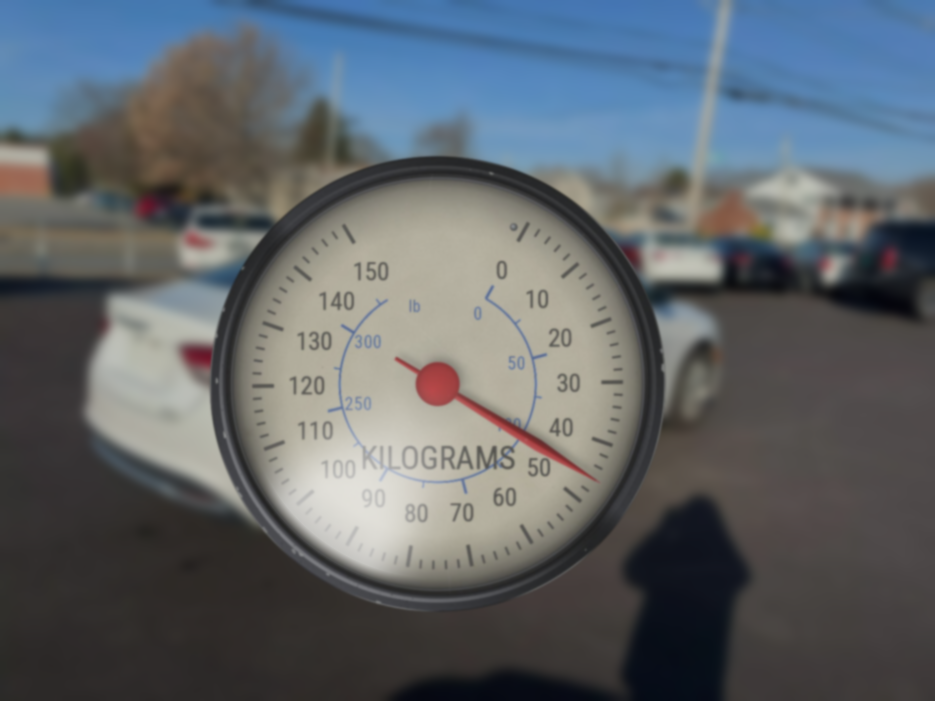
**46** kg
